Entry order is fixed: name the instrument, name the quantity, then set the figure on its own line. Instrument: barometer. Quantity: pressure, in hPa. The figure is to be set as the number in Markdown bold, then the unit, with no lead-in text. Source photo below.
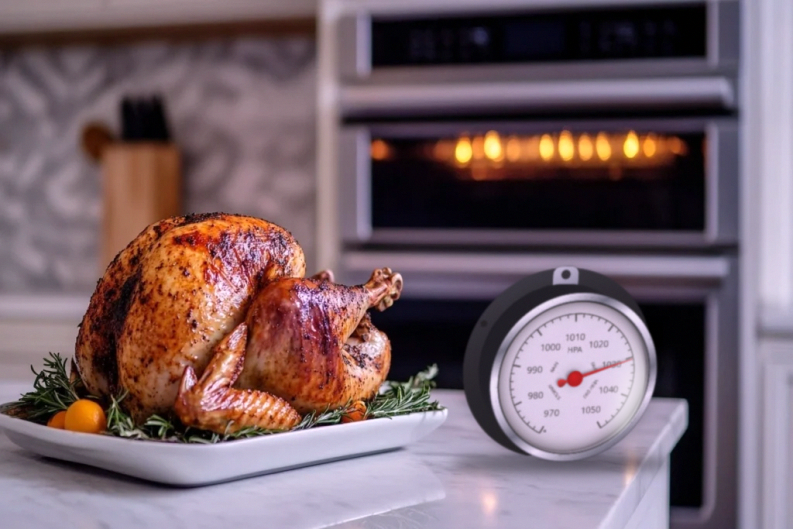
**1030** hPa
